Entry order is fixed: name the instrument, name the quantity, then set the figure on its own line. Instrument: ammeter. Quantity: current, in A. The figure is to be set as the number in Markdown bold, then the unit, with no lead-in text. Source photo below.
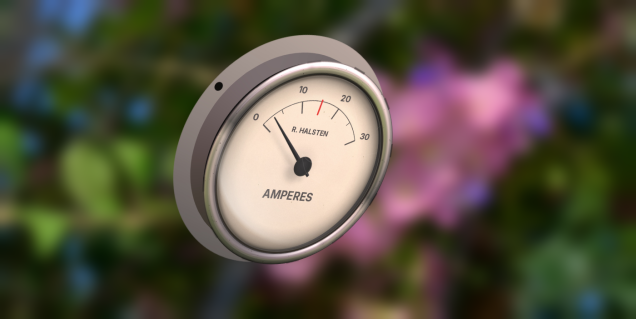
**2.5** A
